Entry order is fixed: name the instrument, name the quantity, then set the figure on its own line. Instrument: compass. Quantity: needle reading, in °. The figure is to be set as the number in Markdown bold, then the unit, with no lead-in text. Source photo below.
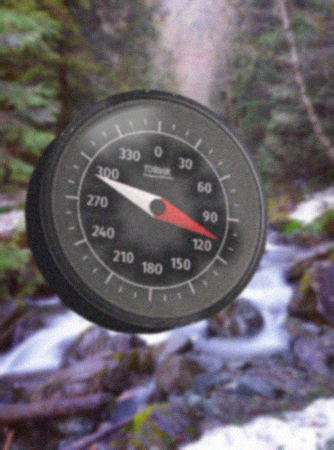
**110** °
